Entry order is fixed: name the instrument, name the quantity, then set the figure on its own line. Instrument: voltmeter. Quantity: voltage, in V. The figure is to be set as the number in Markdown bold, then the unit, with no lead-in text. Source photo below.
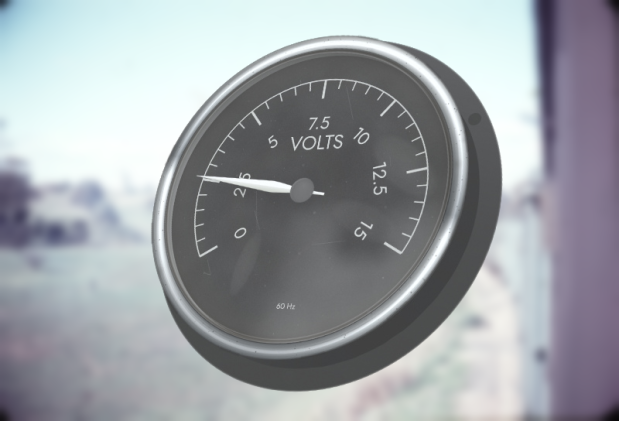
**2.5** V
